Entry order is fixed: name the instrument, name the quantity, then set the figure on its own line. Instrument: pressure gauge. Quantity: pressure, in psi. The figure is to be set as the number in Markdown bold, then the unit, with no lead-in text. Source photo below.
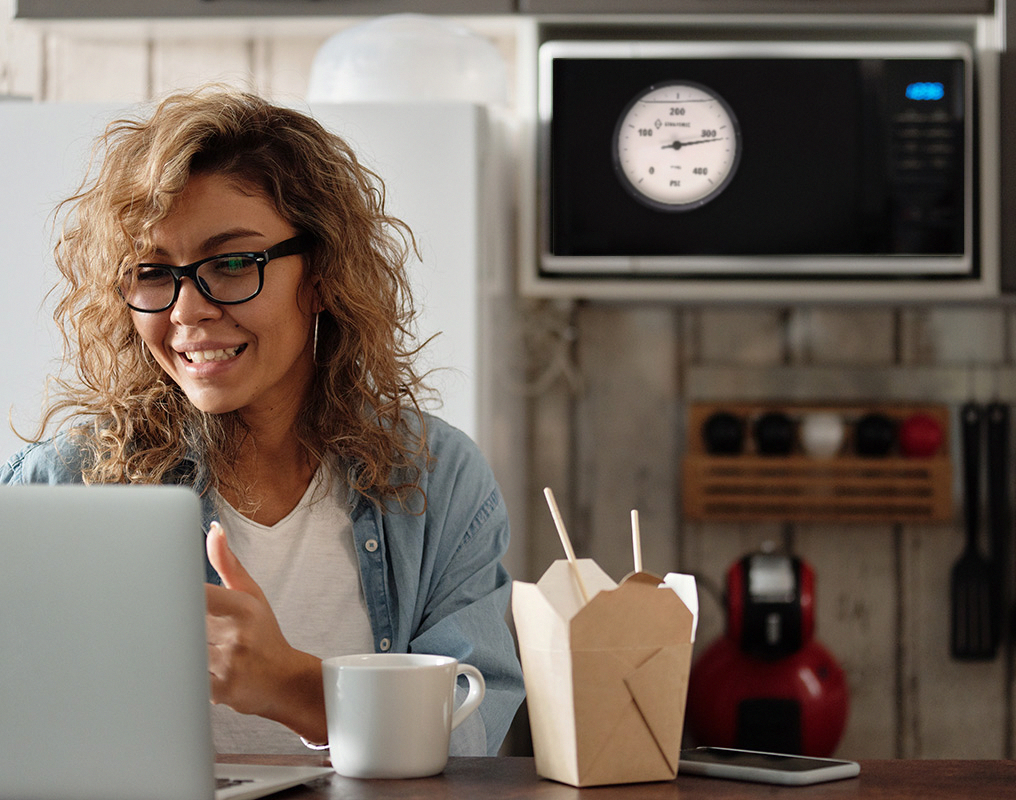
**320** psi
